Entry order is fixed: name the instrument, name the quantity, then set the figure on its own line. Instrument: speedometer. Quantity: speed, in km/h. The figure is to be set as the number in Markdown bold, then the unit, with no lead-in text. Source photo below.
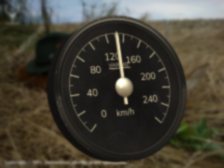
**130** km/h
